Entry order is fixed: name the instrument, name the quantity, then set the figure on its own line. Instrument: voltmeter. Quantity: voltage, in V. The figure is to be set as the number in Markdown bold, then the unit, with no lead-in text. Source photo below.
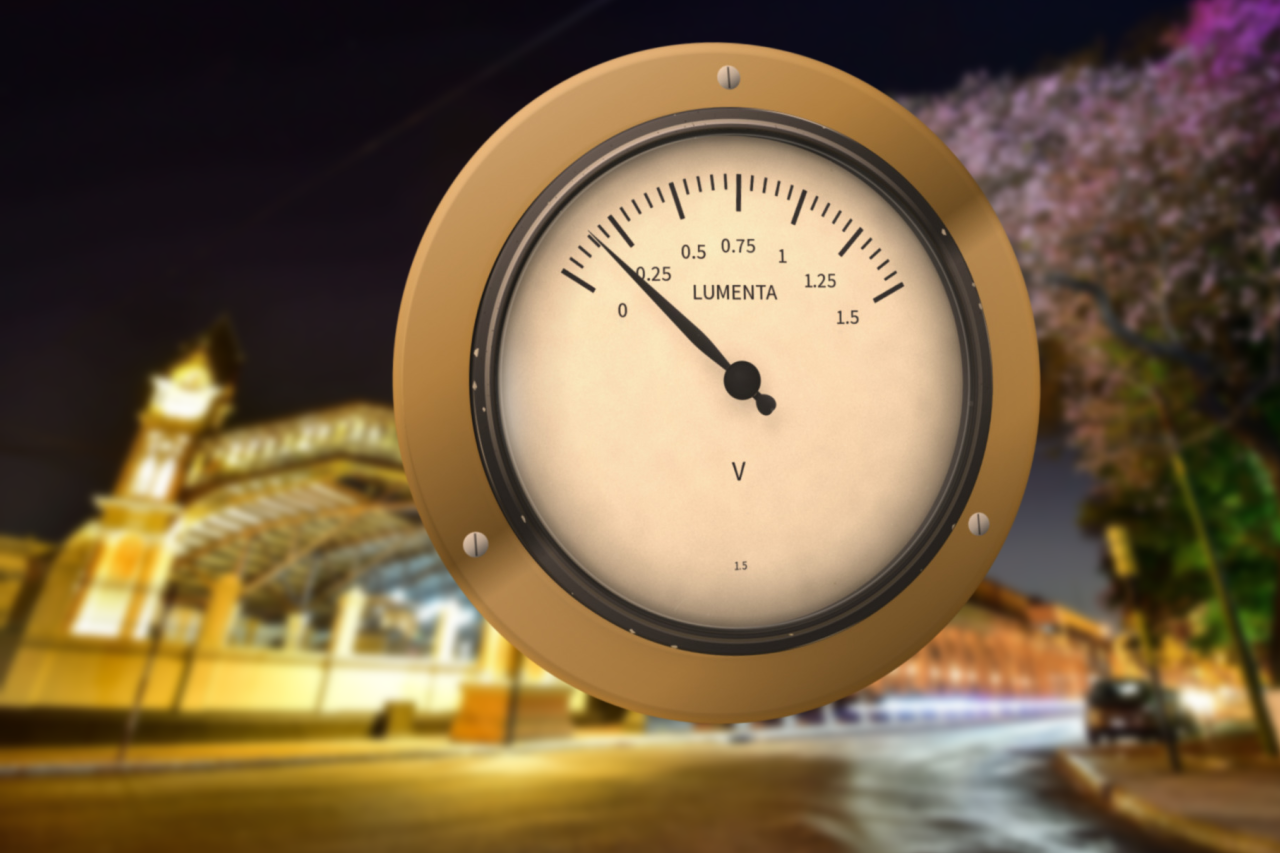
**0.15** V
